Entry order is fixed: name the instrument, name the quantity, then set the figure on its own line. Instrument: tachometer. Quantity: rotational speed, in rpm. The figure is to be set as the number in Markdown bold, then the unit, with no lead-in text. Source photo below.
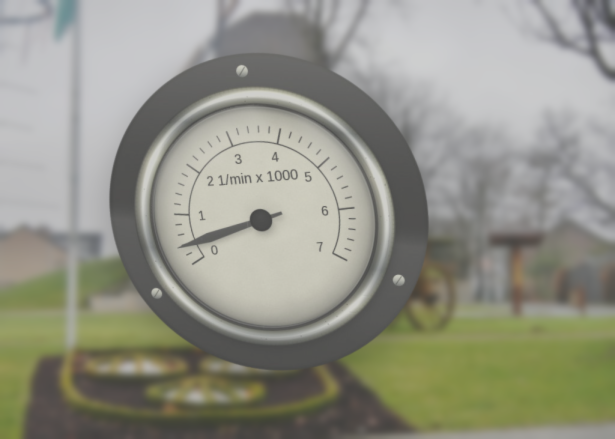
**400** rpm
